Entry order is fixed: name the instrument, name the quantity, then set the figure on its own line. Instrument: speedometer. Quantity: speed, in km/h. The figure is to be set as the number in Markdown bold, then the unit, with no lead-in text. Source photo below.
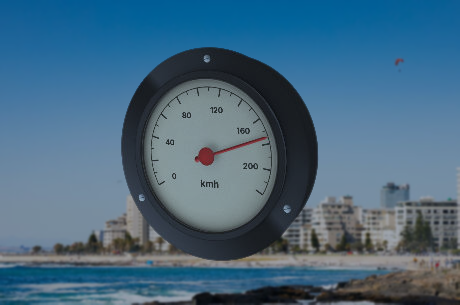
**175** km/h
